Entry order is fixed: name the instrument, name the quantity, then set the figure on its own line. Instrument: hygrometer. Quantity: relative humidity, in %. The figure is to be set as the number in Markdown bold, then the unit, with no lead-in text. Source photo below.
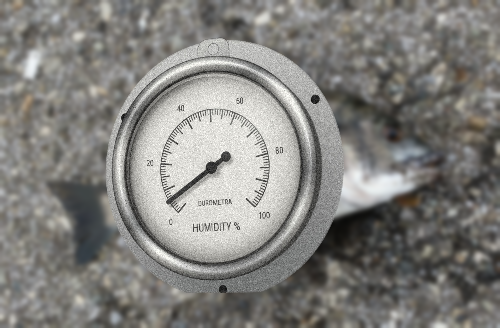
**5** %
